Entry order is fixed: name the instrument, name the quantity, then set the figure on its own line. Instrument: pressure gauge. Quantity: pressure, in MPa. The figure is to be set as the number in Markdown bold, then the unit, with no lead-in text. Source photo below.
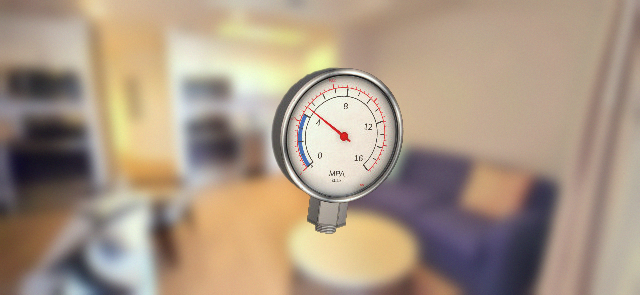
**4.5** MPa
